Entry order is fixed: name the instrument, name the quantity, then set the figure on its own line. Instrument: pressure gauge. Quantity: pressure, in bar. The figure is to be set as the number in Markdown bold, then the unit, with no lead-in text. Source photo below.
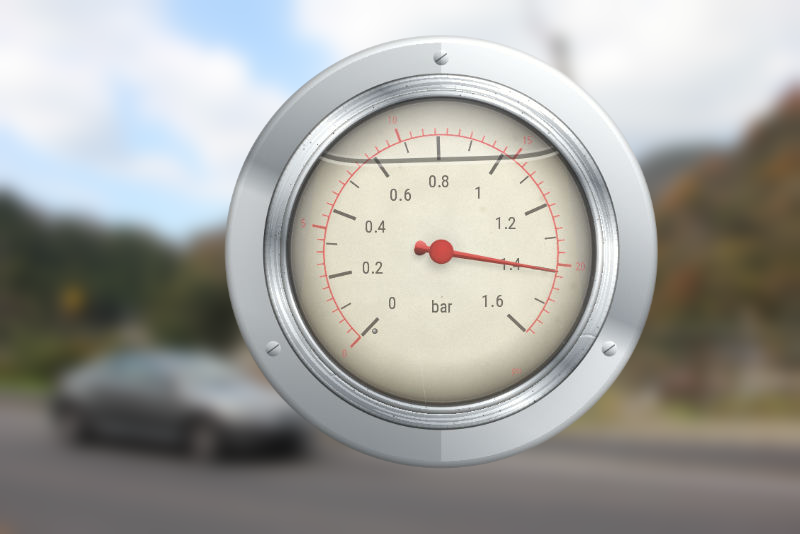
**1.4** bar
